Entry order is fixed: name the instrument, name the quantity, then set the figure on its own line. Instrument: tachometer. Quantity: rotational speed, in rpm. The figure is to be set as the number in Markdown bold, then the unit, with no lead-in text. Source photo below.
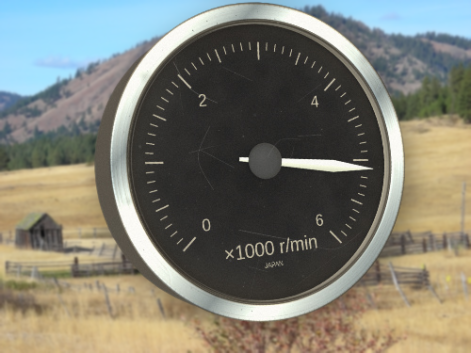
**5100** rpm
